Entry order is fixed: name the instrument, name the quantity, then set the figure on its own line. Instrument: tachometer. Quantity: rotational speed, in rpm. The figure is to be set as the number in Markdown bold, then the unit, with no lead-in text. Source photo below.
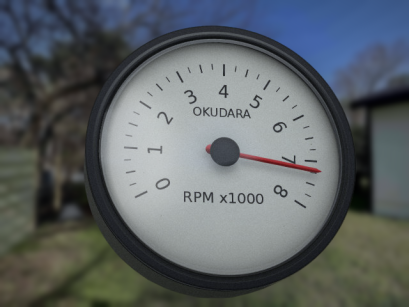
**7250** rpm
